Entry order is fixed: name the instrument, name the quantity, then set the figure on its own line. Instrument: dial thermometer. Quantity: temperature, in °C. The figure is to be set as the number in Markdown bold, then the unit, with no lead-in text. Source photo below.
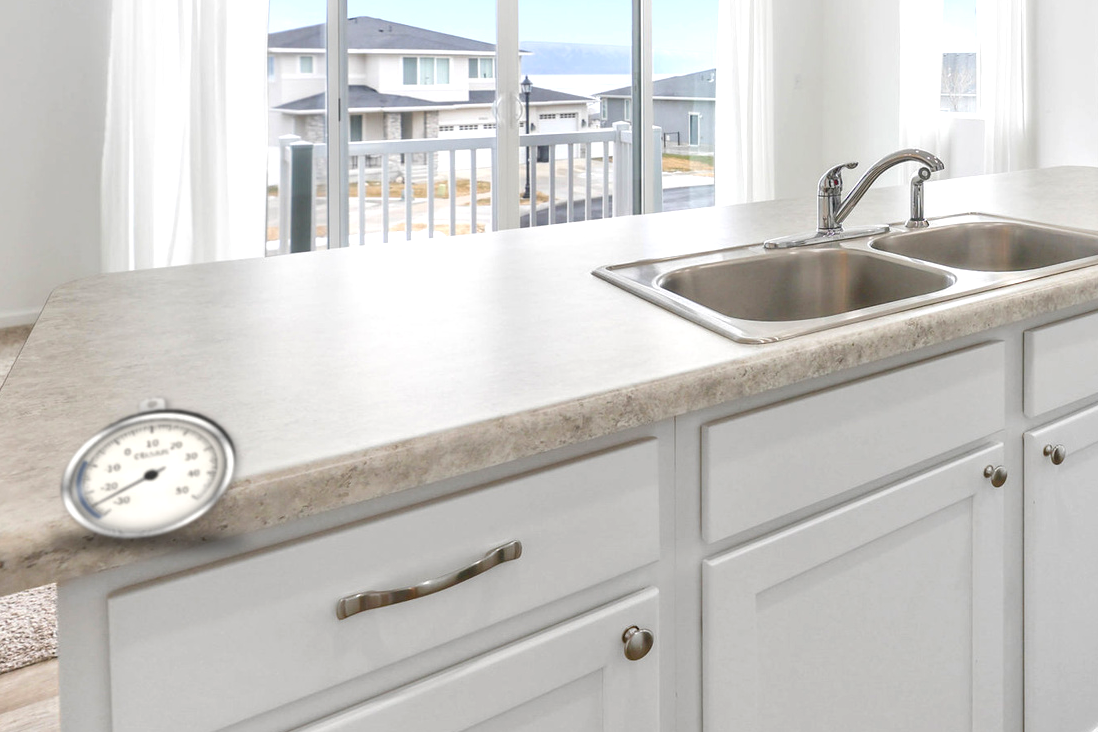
**-25** °C
